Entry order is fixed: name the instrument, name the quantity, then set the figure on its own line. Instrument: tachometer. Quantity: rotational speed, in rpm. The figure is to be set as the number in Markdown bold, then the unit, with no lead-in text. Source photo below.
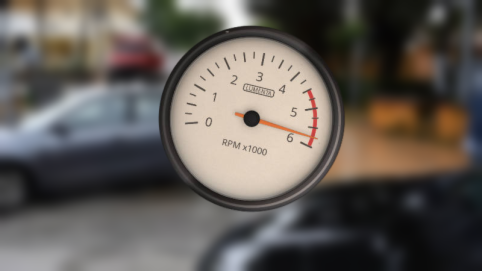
**5750** rpm
